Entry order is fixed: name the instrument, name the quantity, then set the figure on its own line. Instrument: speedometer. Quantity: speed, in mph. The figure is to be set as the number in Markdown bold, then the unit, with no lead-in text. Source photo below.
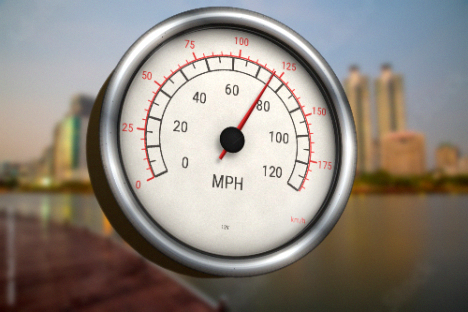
**75** mph
